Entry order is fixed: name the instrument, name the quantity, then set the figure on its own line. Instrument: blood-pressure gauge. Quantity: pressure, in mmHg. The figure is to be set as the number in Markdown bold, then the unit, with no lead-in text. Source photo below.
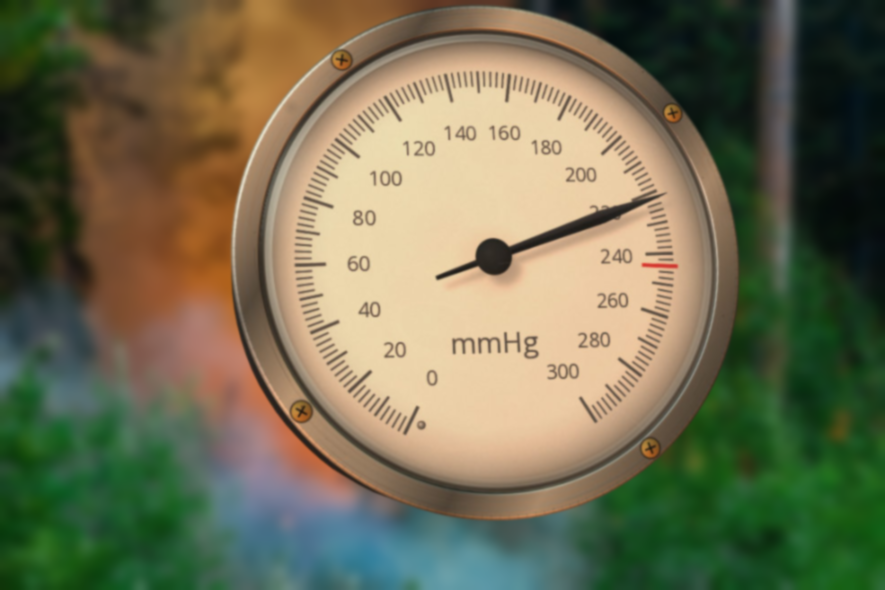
**222** mmHg
